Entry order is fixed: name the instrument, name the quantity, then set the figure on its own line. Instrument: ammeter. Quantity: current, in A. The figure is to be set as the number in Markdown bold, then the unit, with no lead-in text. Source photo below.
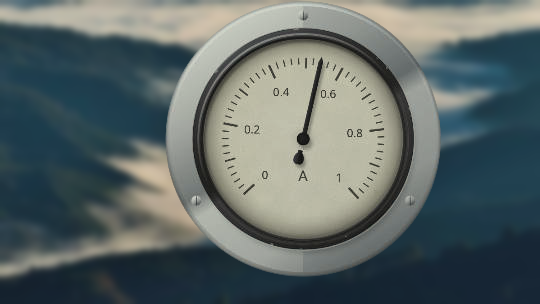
**0.54** A
